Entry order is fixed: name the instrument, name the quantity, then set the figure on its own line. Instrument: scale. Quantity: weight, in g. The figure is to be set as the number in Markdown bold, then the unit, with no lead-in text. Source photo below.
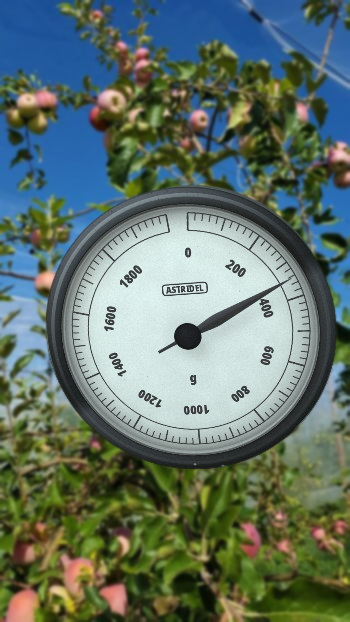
**340** g
